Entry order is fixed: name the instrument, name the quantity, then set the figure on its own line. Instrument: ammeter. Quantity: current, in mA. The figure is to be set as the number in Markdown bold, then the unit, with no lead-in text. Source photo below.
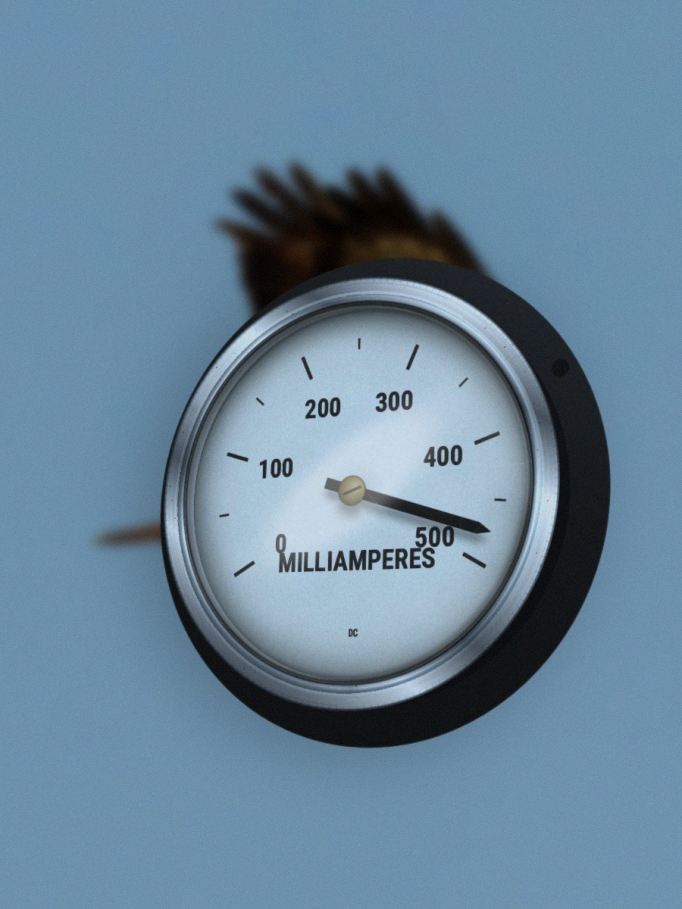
**475** mA
